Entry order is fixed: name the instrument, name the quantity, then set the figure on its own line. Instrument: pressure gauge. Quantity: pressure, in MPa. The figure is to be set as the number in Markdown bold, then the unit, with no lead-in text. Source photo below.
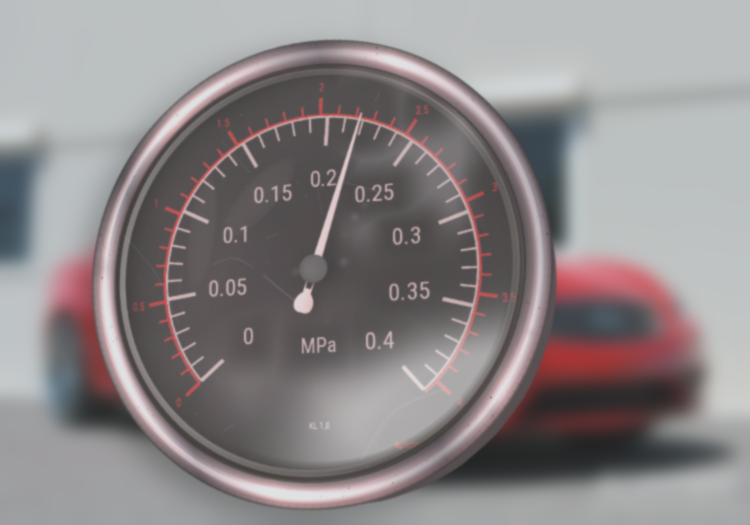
**0.22** MPa
